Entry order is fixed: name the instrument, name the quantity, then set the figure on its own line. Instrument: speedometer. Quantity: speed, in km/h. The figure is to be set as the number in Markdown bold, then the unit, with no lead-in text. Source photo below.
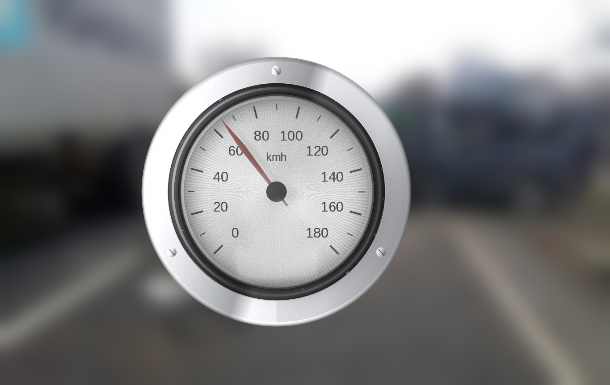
**65** km/h
